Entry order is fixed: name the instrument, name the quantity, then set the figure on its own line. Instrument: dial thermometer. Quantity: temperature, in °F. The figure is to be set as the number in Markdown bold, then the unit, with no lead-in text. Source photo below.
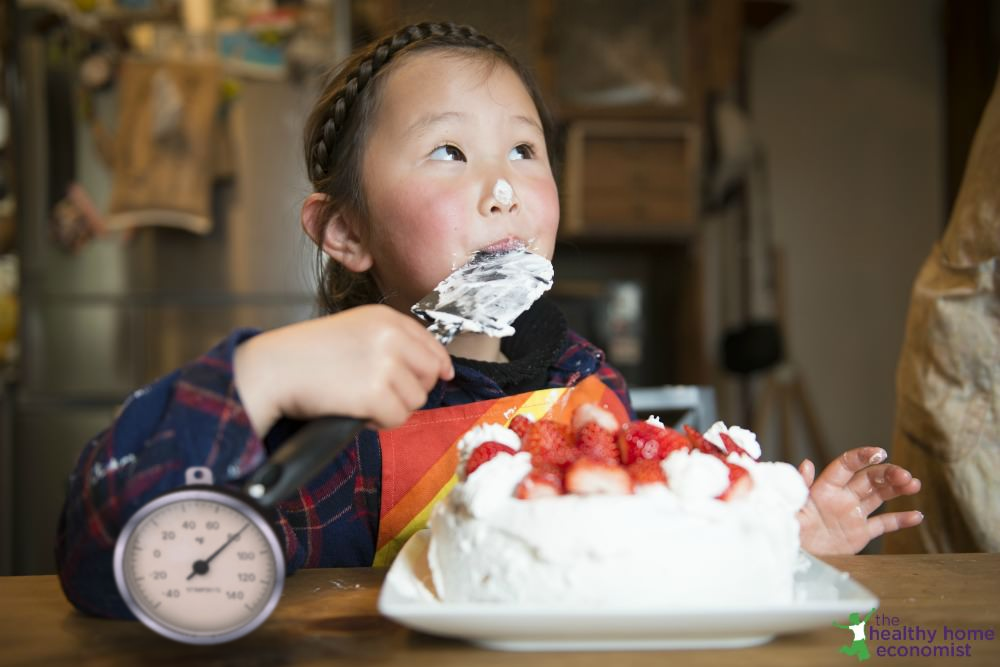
**80** °F
